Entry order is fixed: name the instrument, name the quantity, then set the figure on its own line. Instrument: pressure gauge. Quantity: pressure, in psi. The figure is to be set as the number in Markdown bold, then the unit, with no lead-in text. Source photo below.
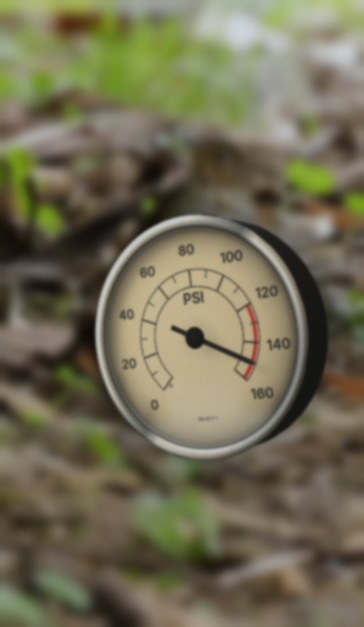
**150** psi
